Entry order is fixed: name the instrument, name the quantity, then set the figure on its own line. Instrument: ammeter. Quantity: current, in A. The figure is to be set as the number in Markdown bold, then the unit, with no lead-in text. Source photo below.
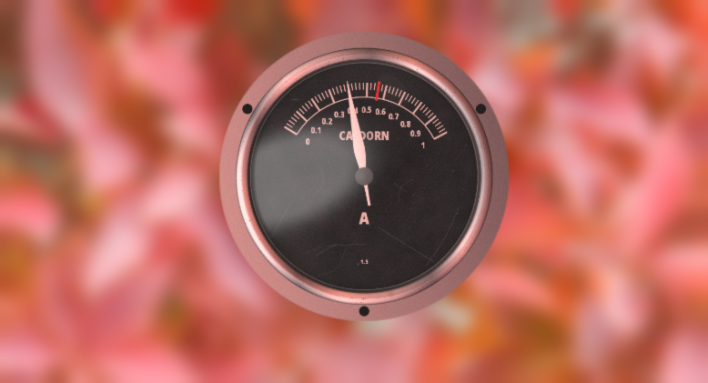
**0.4** A
